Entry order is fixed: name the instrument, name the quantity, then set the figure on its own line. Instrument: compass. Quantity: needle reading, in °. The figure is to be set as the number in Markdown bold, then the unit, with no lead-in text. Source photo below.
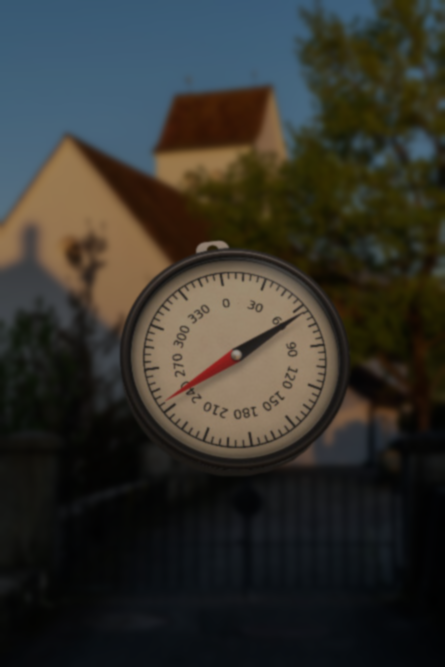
**245** °
